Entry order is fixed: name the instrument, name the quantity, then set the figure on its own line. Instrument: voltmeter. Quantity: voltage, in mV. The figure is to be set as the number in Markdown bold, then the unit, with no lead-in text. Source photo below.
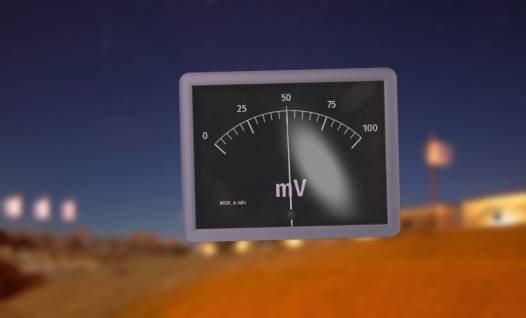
**50** mV
